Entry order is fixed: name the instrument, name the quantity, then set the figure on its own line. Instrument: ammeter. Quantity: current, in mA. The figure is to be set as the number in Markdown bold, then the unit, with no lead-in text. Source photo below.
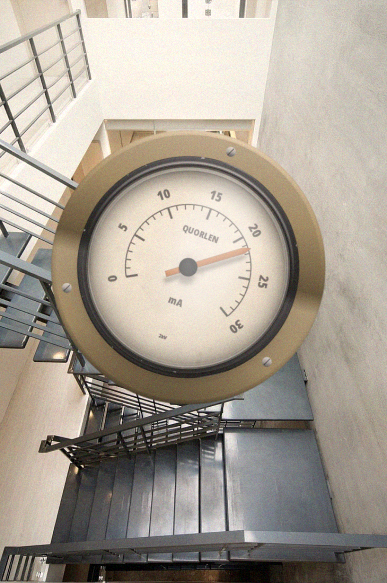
**21.5** mA
